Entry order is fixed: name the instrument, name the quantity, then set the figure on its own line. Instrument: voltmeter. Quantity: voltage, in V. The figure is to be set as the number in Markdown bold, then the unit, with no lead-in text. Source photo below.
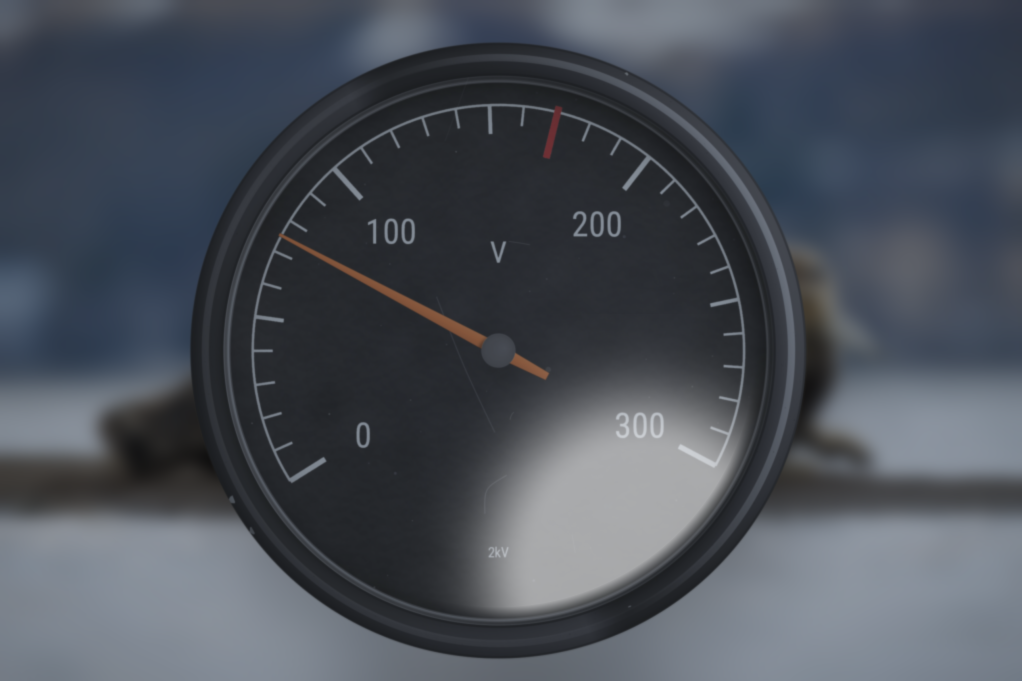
**75** V
